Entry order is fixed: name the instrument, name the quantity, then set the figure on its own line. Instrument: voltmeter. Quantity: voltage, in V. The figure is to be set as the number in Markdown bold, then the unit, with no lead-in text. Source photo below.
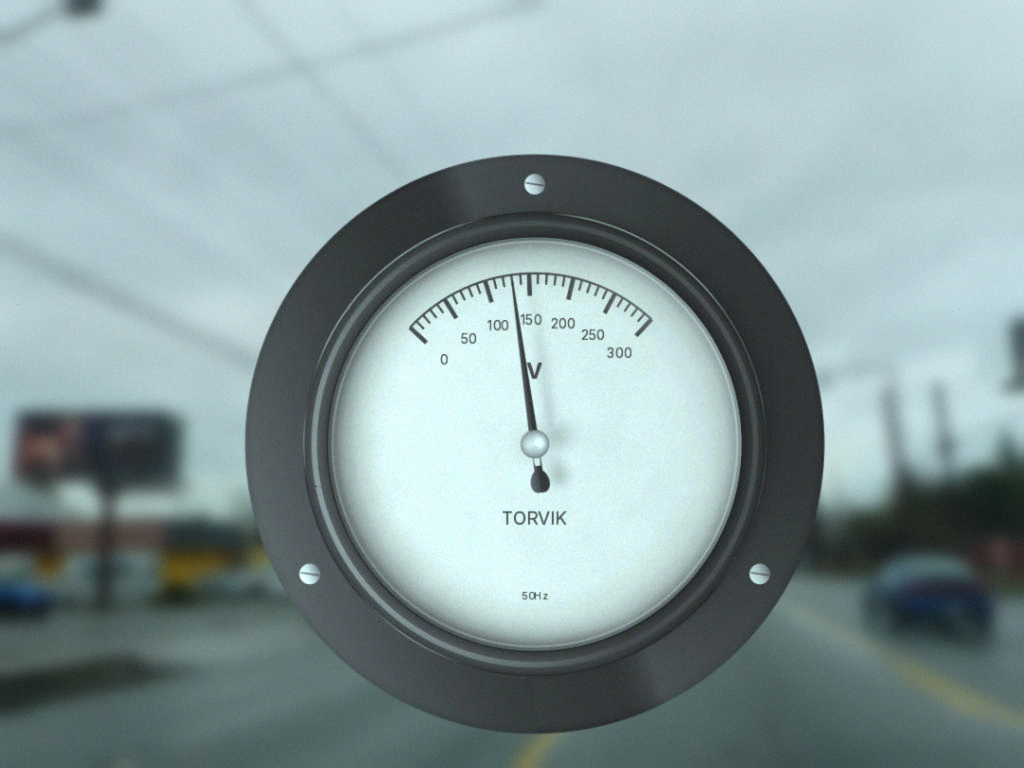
**130** V
